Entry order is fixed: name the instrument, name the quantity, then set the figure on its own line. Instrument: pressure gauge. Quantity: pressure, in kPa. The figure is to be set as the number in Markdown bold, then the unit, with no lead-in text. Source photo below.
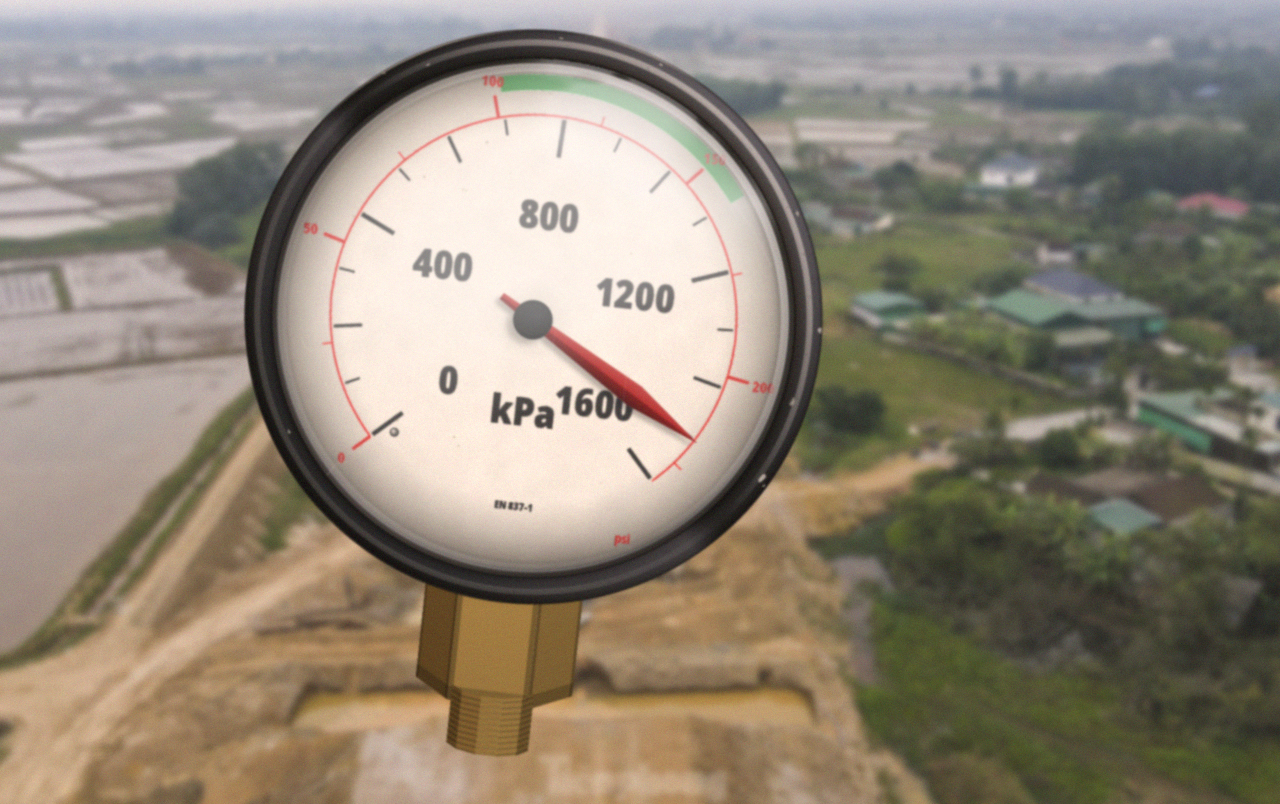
**1500** kPa
